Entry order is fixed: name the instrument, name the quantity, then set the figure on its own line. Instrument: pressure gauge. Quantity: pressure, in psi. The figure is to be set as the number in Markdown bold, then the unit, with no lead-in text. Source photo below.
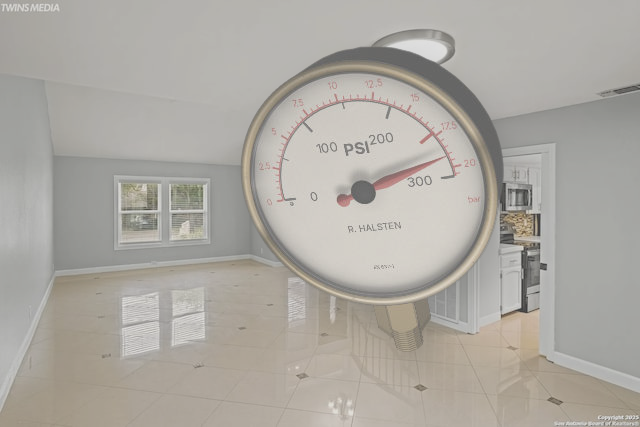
**275** psi
